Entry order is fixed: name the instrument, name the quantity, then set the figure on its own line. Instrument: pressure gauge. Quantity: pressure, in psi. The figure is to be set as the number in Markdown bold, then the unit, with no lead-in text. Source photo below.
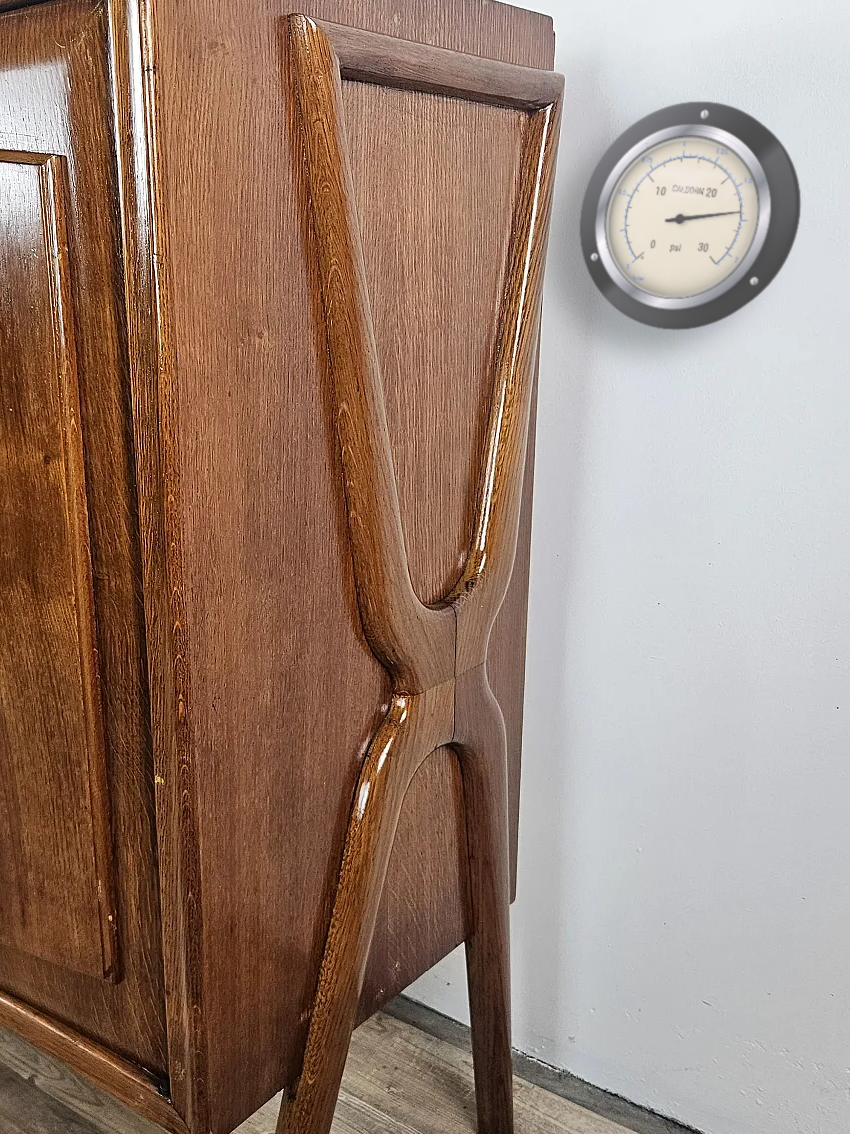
**24** psi
